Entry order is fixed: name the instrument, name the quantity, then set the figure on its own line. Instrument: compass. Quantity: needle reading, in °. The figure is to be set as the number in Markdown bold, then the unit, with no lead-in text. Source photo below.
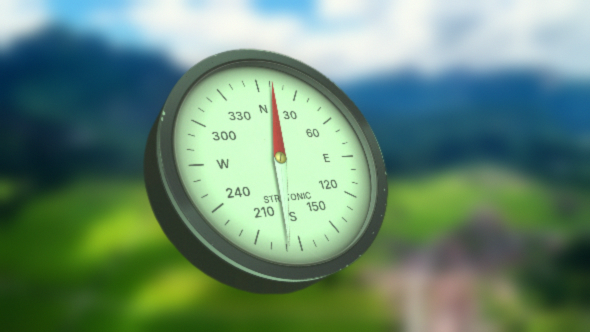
**10** °
